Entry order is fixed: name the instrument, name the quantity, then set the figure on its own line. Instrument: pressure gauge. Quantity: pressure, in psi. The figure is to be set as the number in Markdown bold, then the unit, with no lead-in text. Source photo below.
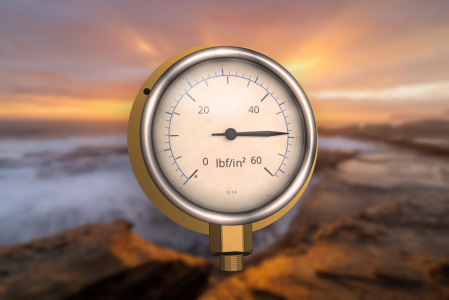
**50** psi
